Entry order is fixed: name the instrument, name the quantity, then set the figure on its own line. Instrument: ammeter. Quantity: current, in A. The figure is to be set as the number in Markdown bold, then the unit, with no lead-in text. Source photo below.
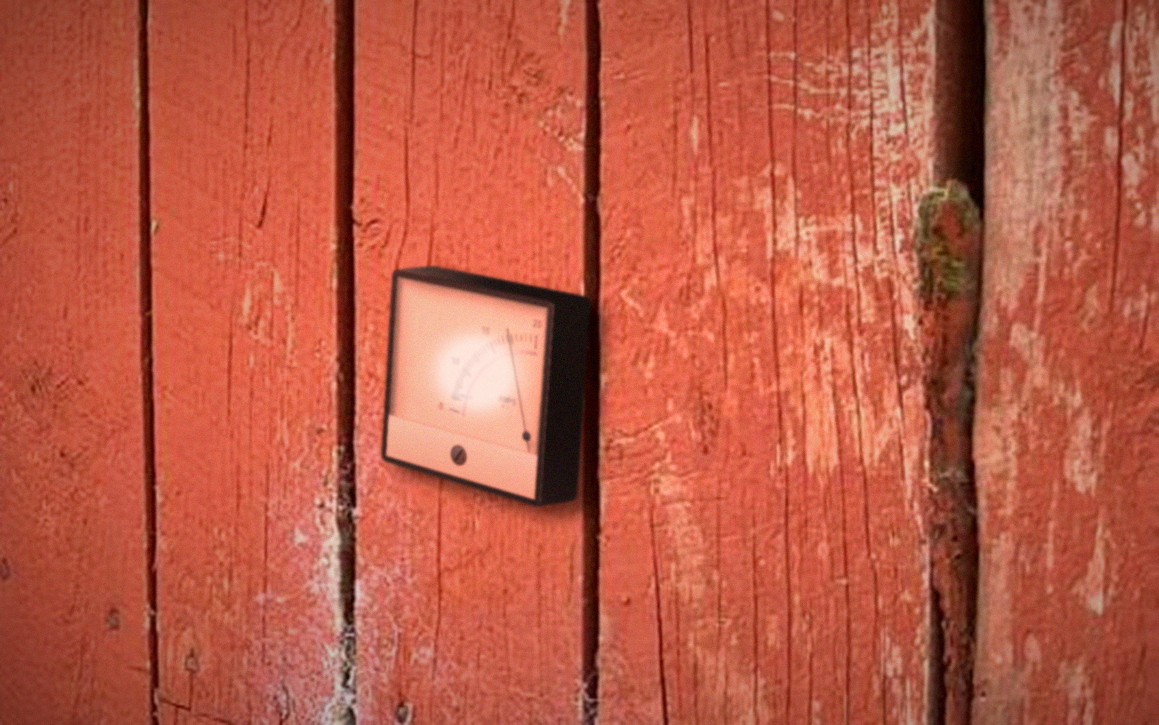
**17.5** A
